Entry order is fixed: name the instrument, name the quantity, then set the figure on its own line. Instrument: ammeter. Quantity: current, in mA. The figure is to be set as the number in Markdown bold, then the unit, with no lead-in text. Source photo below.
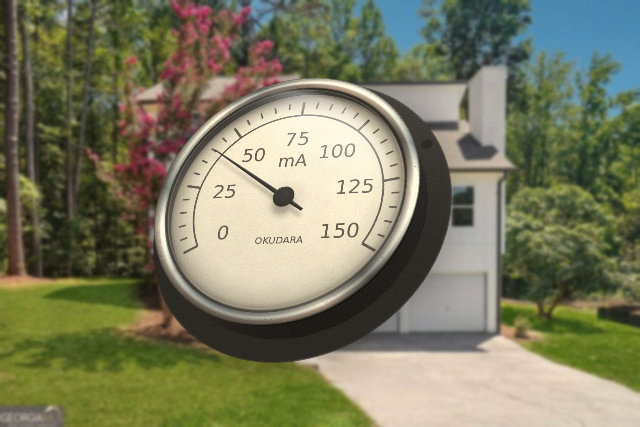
**40** mA
